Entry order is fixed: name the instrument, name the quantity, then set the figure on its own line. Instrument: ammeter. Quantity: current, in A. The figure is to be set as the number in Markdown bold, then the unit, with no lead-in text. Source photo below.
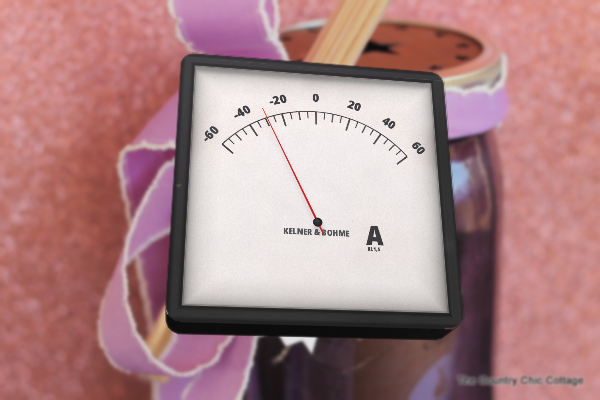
**-30** A
